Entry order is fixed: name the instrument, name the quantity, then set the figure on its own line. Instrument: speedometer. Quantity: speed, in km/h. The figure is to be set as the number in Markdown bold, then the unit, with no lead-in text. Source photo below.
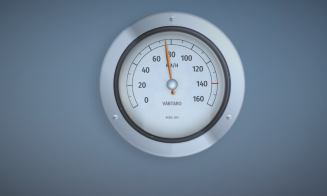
**75** km/h
